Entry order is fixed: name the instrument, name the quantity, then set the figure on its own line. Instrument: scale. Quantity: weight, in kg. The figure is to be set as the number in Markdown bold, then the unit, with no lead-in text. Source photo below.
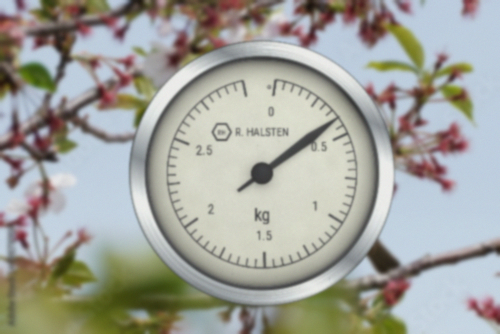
**0.4** kg
